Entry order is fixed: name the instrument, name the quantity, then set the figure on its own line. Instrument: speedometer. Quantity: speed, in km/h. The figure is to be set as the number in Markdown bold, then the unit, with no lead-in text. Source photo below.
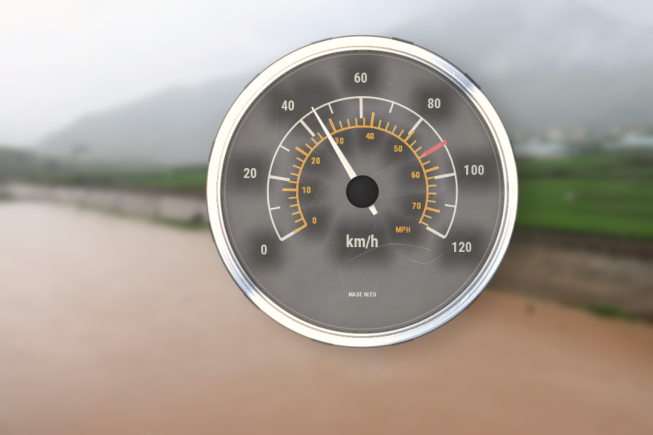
**45** km/h
